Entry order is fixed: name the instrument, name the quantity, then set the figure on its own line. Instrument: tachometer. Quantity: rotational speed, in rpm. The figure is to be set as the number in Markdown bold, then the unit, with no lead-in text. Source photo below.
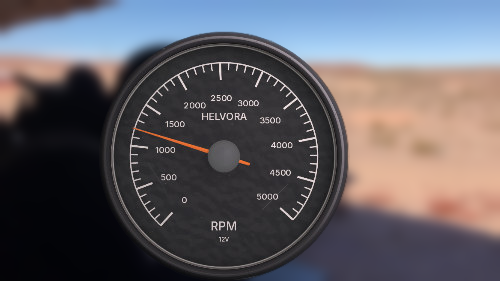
**1200** rpm
